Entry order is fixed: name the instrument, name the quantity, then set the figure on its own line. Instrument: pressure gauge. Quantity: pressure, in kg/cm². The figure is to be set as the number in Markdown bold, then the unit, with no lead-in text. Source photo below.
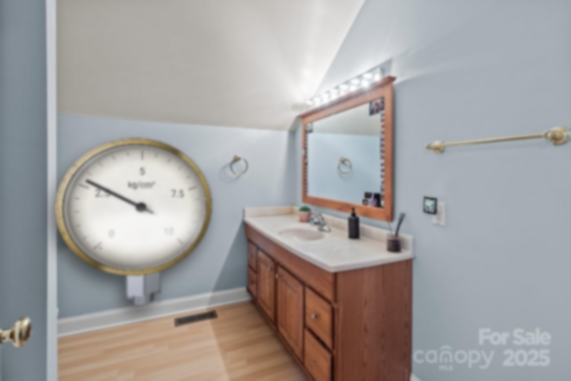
**2.75** kg/cm²
